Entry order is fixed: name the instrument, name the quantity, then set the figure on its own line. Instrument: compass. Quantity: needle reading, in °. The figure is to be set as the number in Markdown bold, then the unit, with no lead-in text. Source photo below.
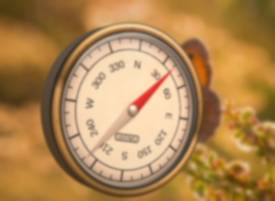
**40** °
